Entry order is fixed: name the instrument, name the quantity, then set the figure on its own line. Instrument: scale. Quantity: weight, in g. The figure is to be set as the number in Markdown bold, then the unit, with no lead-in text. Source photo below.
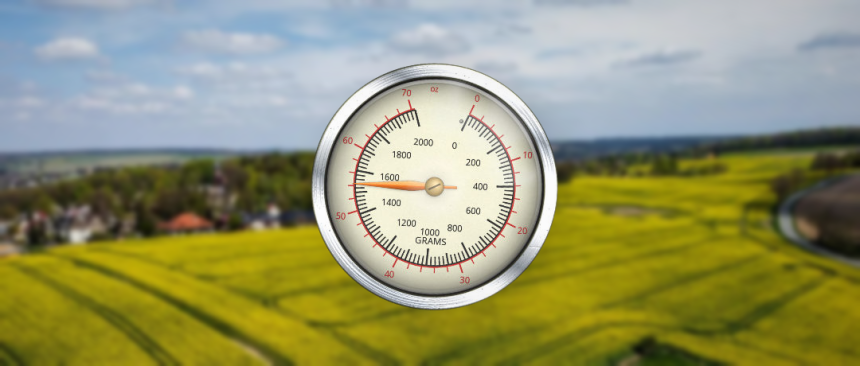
**1540** g
